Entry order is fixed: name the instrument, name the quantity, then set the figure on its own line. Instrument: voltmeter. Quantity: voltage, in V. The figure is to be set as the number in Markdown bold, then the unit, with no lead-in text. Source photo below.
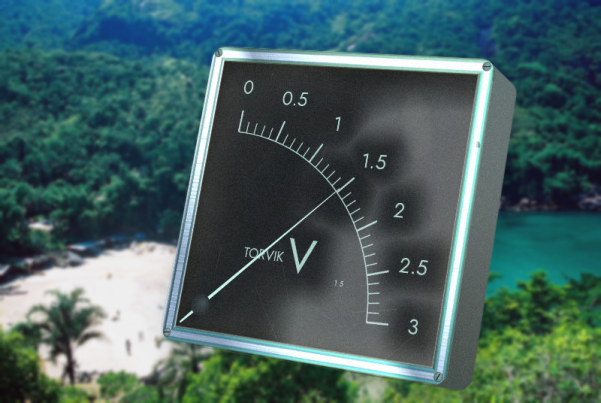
**1.5** V
